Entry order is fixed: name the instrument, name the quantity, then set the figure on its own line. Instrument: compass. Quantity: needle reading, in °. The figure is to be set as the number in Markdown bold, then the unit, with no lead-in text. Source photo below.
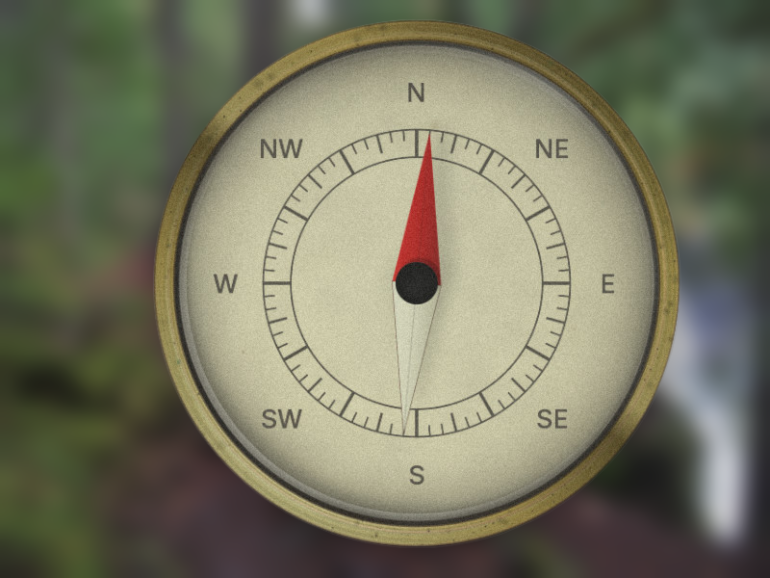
**5** °
